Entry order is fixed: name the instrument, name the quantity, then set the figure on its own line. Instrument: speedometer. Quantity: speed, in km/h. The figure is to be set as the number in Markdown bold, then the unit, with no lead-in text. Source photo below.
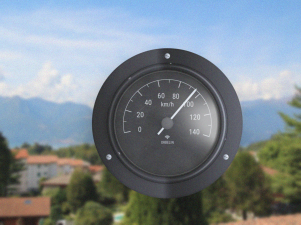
**95** km/h
